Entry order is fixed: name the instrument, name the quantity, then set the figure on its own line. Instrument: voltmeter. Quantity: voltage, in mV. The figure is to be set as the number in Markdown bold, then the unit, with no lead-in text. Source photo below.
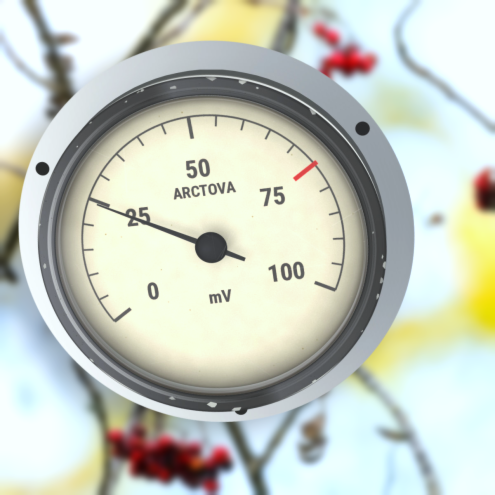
**25** mV
